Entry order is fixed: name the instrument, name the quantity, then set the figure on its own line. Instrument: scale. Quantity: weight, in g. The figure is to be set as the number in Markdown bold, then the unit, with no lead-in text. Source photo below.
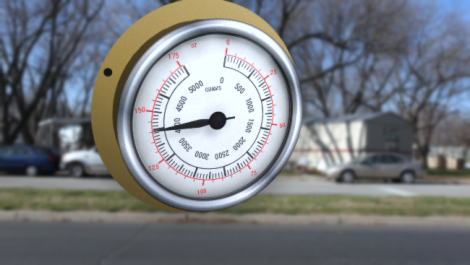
**4000** g
